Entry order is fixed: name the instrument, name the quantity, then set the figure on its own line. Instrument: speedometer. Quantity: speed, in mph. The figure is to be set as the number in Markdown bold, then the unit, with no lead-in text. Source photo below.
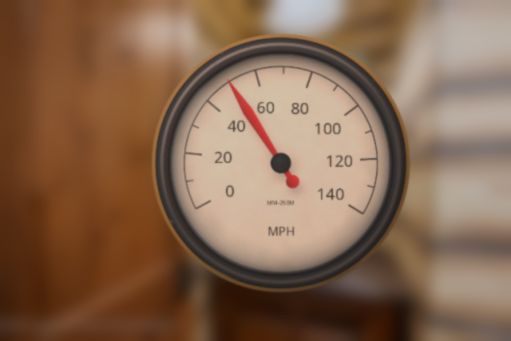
**50** mph
